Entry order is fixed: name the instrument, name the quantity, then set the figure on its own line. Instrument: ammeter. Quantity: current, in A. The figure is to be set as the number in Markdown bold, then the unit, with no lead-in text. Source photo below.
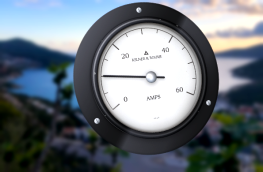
**10** A
